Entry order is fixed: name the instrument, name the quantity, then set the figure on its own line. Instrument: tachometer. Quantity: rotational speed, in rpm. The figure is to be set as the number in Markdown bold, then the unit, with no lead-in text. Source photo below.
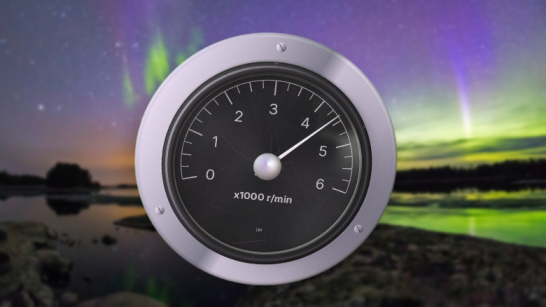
**4375** rpm
